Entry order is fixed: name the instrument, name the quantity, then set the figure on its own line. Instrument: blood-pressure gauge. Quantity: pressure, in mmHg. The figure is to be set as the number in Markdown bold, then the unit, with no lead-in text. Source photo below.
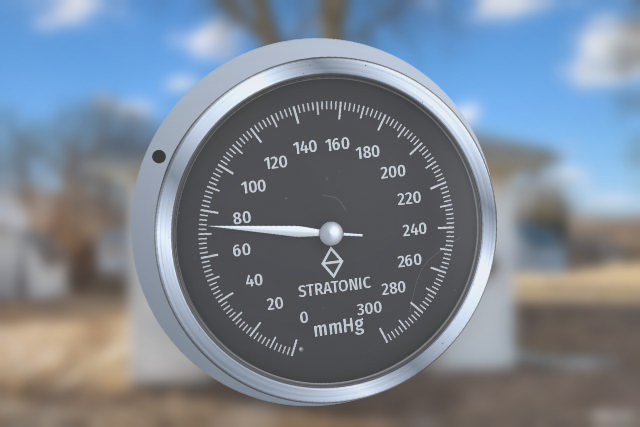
**74** mmHg
